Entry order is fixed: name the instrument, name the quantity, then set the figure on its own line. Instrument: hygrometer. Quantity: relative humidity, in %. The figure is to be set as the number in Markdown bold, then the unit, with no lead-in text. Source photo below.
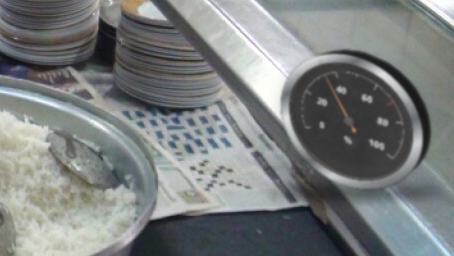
**35** %
